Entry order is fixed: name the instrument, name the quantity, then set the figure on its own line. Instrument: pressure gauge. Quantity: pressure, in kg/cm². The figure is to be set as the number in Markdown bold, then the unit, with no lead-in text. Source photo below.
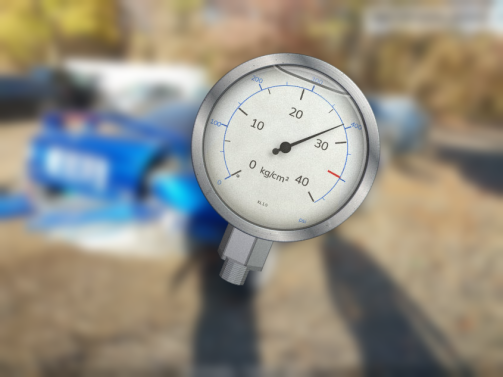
**27.5** kg/cm²
